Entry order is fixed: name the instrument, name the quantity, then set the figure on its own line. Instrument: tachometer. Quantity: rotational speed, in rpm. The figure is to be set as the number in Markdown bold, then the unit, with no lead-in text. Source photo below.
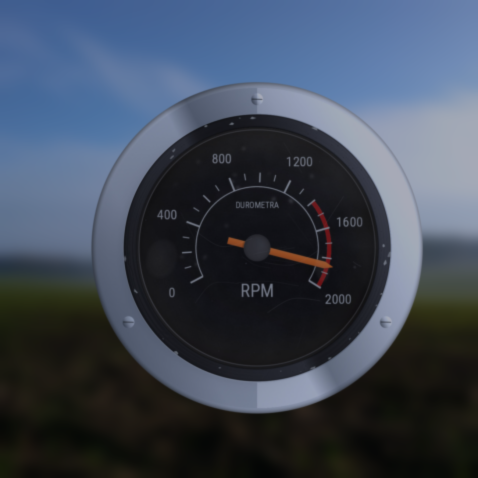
**1850** rpm
